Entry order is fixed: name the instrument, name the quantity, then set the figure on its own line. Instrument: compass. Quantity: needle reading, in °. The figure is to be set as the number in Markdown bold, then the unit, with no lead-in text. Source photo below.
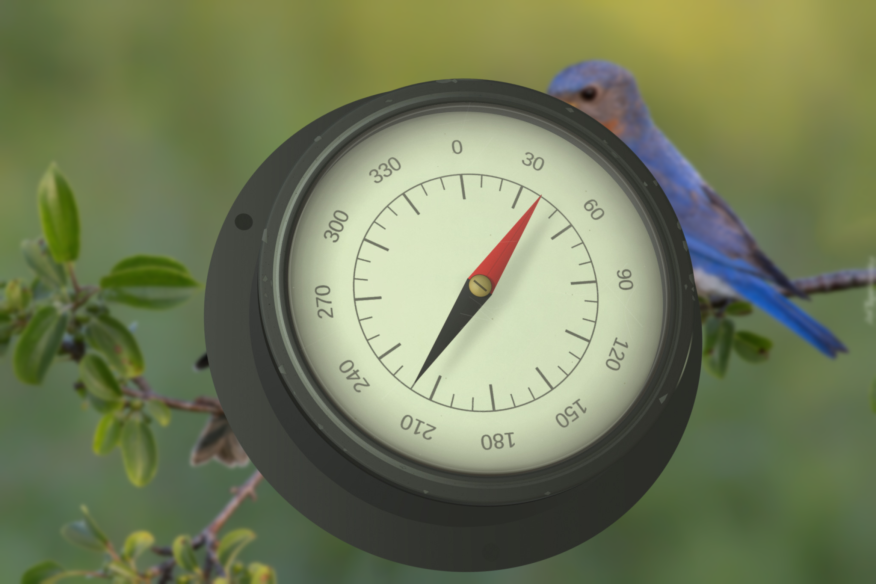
**40** °
